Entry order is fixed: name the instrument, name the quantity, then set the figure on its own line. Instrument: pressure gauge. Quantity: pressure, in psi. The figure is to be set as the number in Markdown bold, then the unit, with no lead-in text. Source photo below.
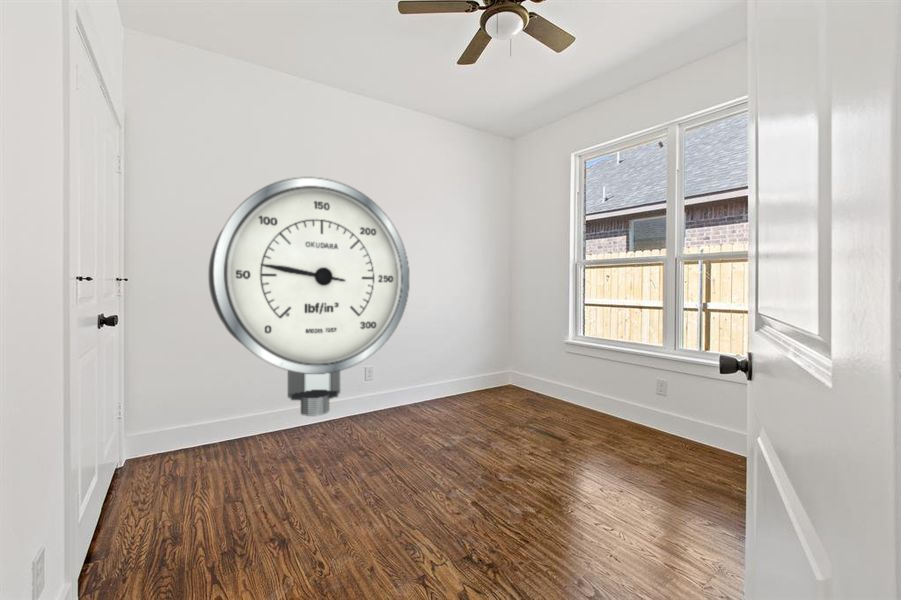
**60** psi
